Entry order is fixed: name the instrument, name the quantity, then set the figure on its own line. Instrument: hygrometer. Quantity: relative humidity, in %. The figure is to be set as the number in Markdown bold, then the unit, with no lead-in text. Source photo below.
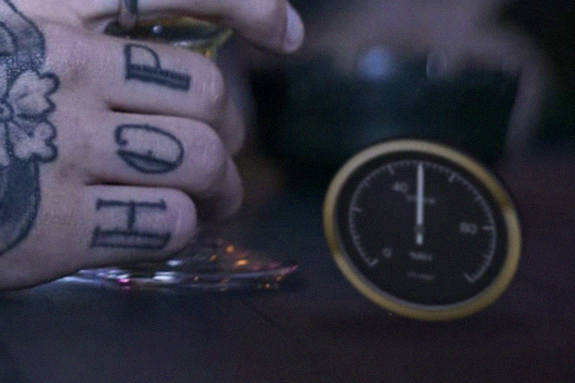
**50** %
